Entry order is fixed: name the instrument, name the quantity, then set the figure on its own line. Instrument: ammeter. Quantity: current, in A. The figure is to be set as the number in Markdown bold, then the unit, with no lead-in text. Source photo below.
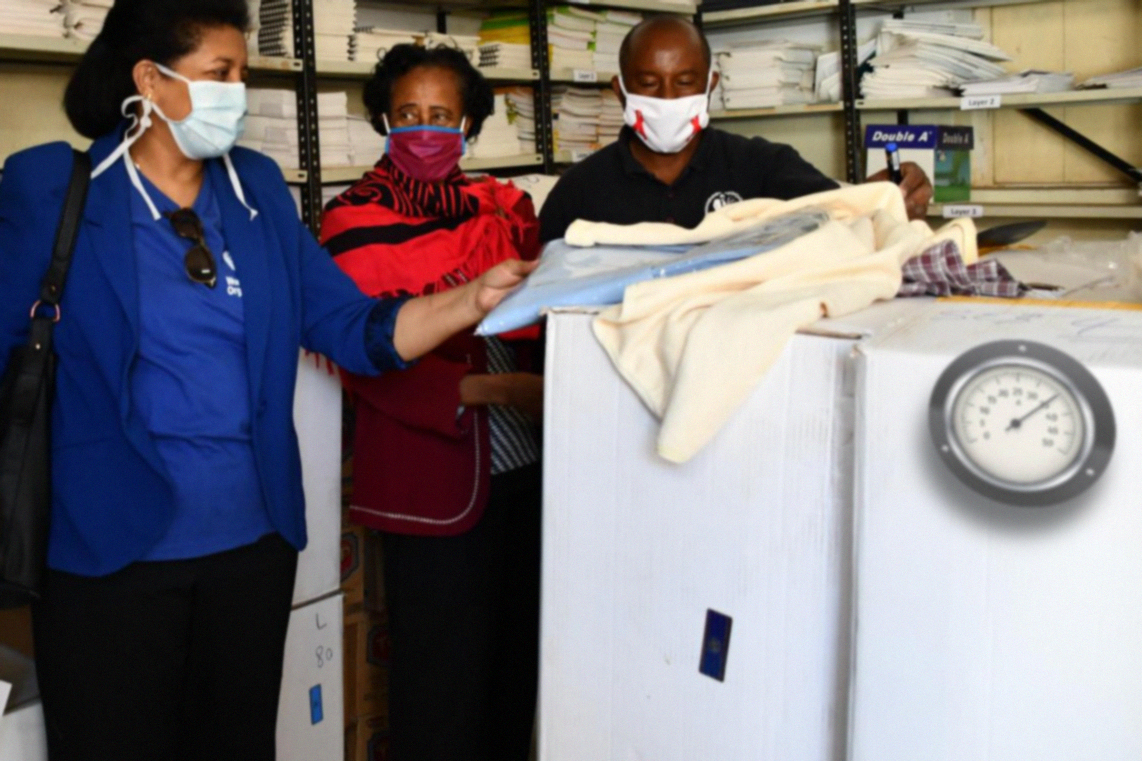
**35** A
